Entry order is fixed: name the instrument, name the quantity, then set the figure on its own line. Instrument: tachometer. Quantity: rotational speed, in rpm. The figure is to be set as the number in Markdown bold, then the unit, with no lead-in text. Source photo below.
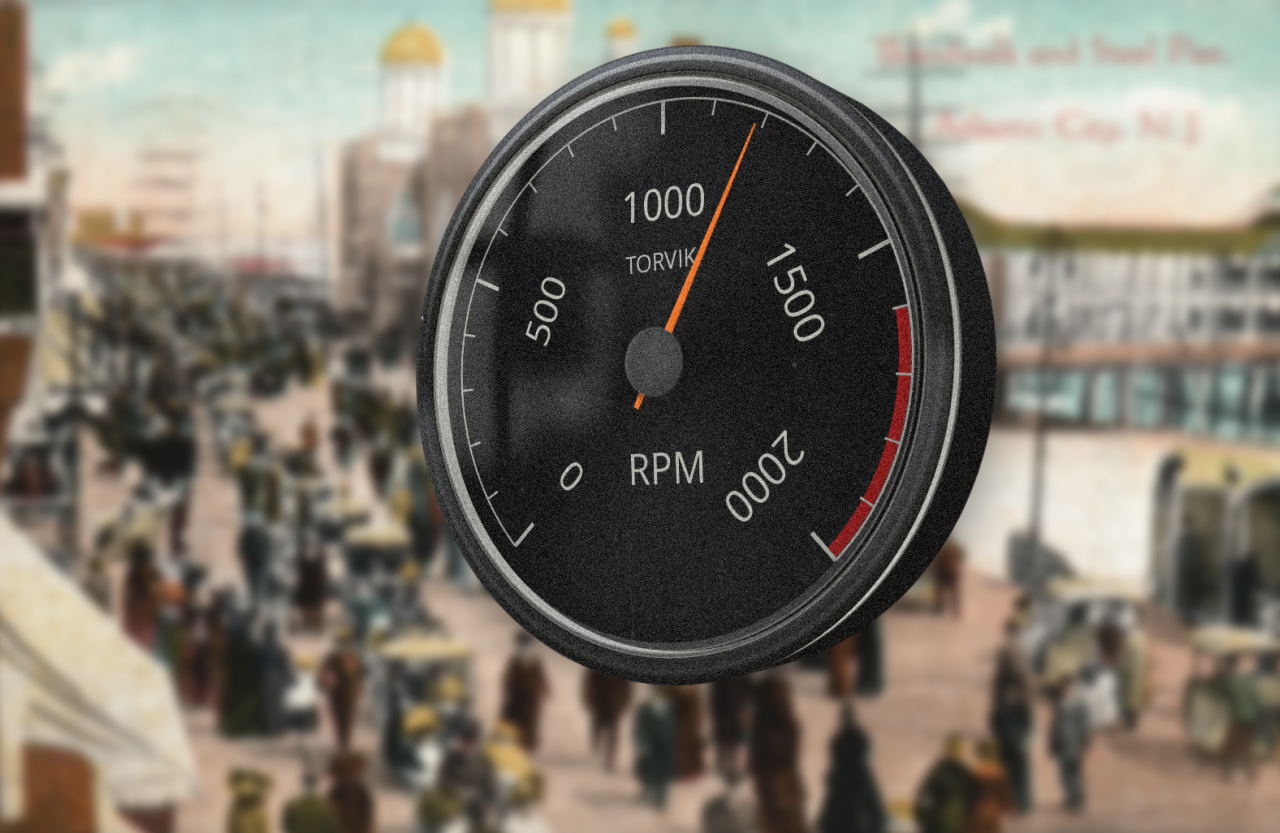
**1200** rpm
